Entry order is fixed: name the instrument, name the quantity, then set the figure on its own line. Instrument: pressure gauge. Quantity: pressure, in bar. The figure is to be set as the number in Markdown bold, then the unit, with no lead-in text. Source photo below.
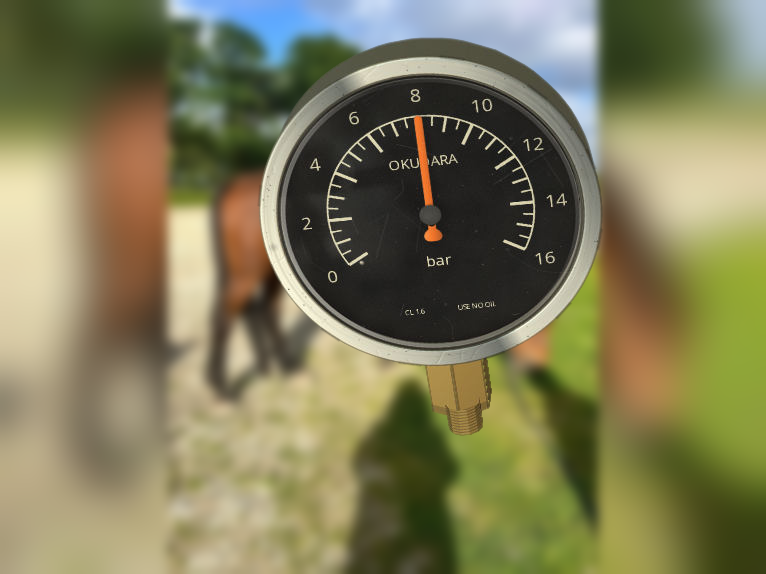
**8** bar
